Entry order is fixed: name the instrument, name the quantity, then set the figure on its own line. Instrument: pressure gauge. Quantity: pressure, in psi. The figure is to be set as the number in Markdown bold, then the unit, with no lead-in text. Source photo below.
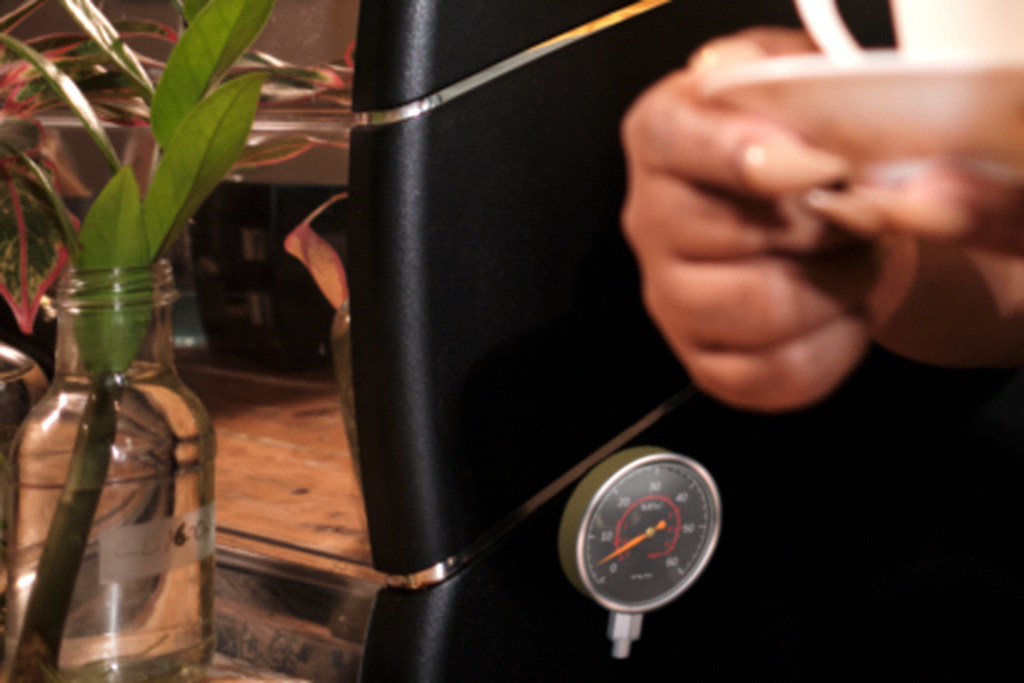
**4** psi
